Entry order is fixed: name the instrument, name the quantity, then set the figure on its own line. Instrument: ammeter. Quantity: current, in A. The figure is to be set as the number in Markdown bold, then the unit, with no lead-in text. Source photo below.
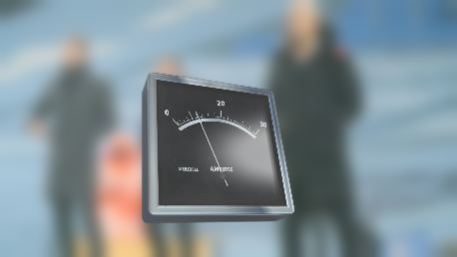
**12** A
